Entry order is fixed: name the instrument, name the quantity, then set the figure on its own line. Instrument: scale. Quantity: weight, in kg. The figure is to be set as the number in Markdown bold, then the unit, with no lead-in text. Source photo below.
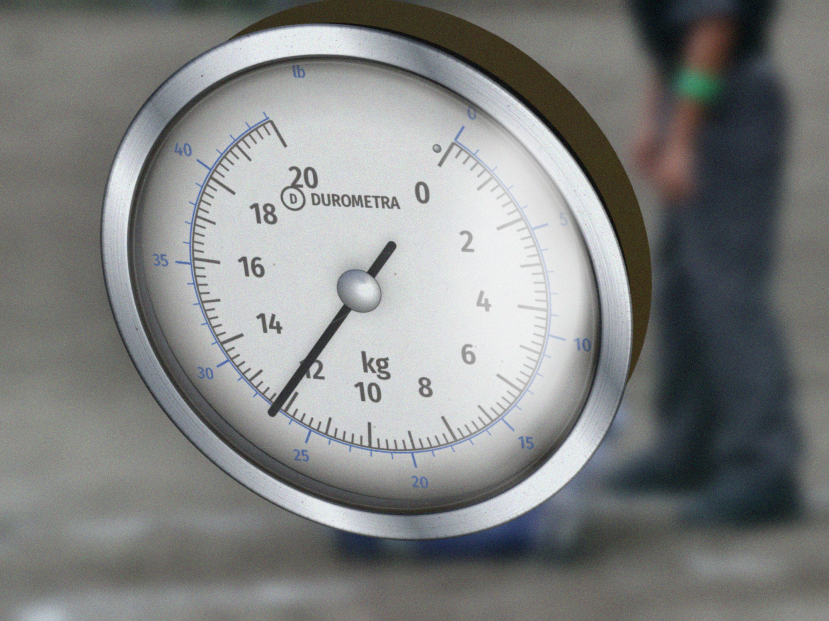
**12.2** kg
